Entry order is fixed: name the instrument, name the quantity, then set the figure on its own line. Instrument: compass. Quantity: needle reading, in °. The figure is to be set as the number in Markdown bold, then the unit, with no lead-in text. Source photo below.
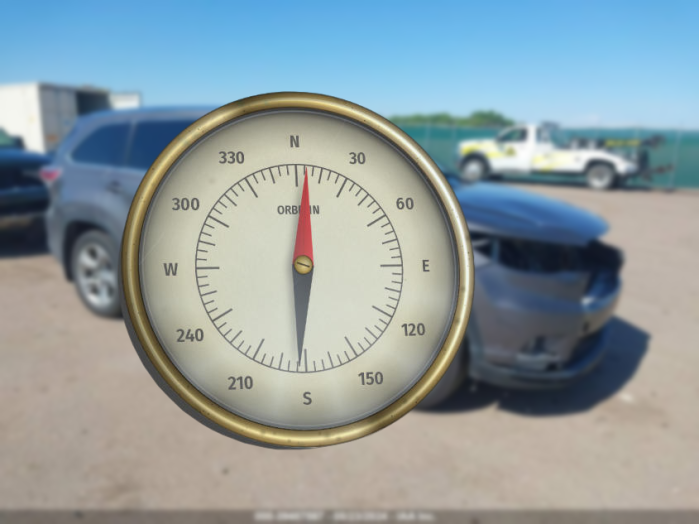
**5** °
